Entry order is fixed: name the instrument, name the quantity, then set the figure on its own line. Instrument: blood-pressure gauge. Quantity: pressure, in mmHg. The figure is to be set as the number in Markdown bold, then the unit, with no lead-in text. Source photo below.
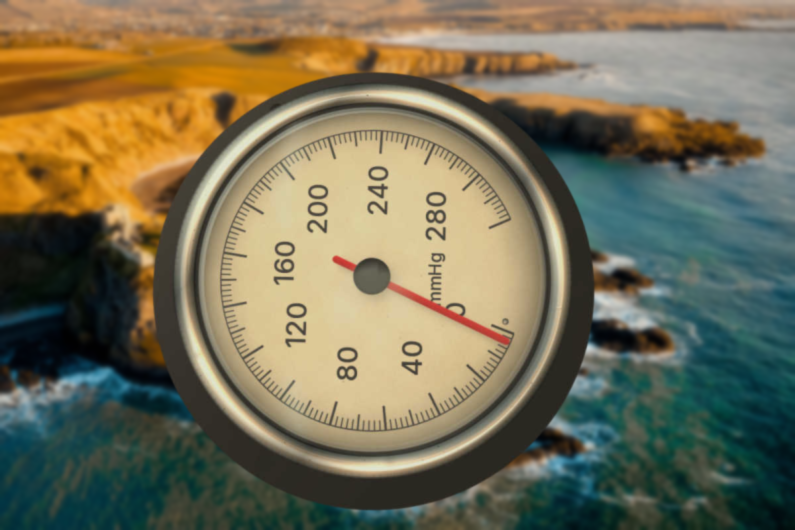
**4** mmHg
